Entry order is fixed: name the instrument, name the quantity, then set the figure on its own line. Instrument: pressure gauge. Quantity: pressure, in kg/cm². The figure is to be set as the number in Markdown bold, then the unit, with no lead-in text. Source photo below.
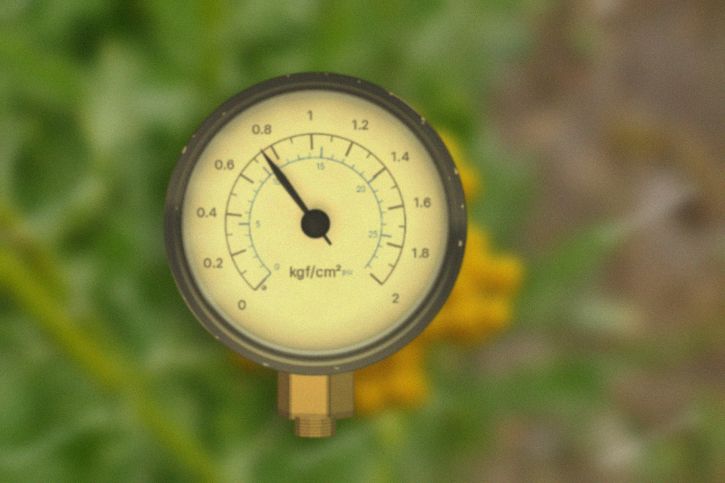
**0.75** kg/cm²
